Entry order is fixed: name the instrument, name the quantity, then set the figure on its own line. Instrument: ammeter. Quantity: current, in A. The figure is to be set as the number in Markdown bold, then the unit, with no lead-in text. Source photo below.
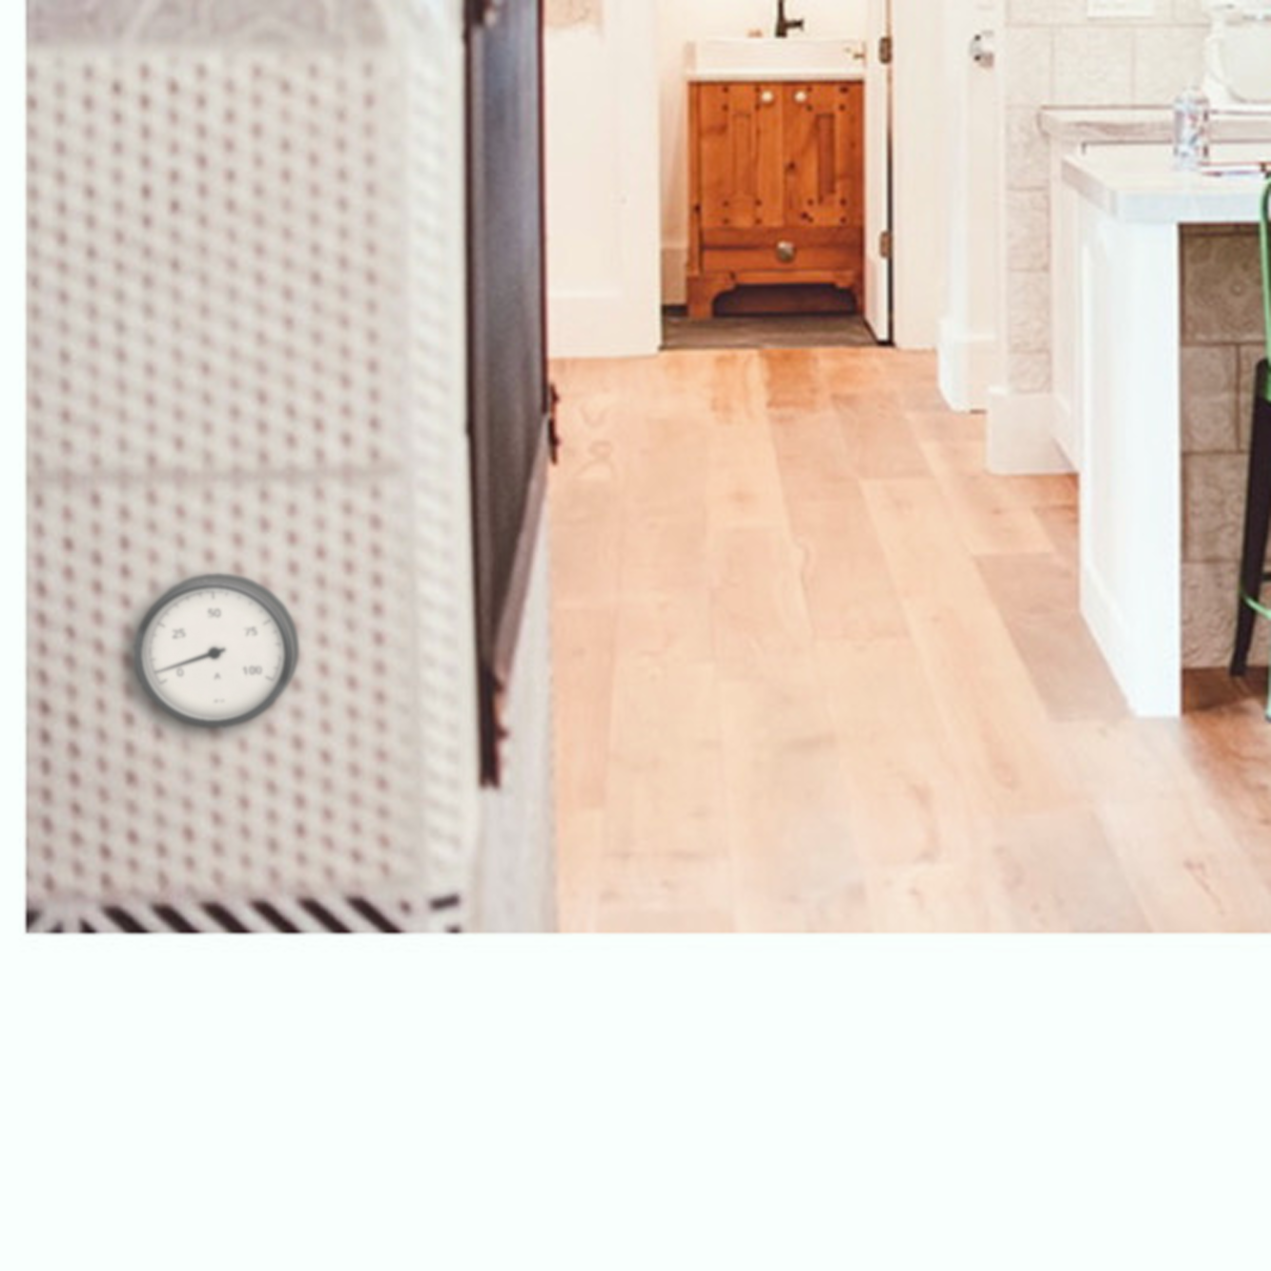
**5** A
